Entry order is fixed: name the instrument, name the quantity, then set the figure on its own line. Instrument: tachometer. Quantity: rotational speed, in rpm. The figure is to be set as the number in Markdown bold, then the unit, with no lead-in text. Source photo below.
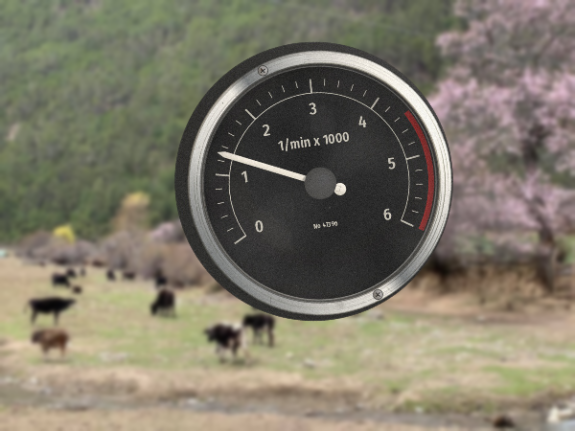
**1300** rpm
